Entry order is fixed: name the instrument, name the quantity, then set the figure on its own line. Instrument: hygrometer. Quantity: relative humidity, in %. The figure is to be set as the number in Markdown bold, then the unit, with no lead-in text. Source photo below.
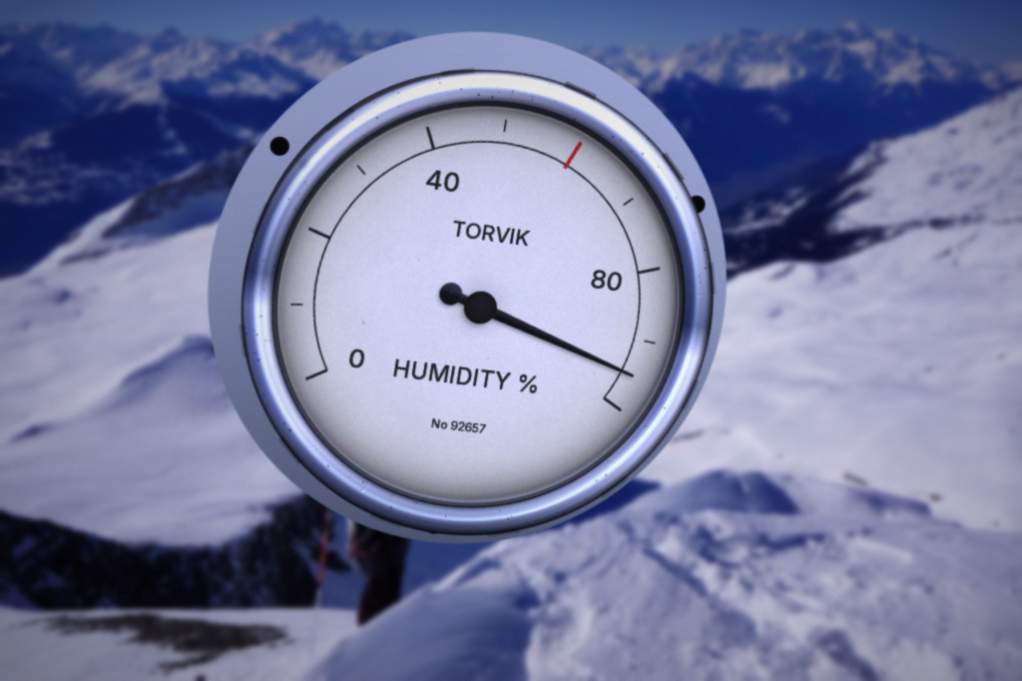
**95** %
